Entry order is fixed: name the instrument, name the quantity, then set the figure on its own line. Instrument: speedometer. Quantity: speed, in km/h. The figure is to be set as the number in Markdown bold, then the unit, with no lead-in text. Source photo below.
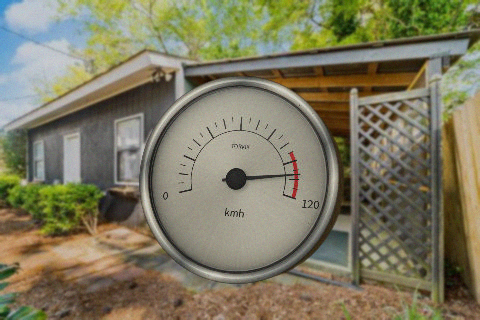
**107.5** km/h
